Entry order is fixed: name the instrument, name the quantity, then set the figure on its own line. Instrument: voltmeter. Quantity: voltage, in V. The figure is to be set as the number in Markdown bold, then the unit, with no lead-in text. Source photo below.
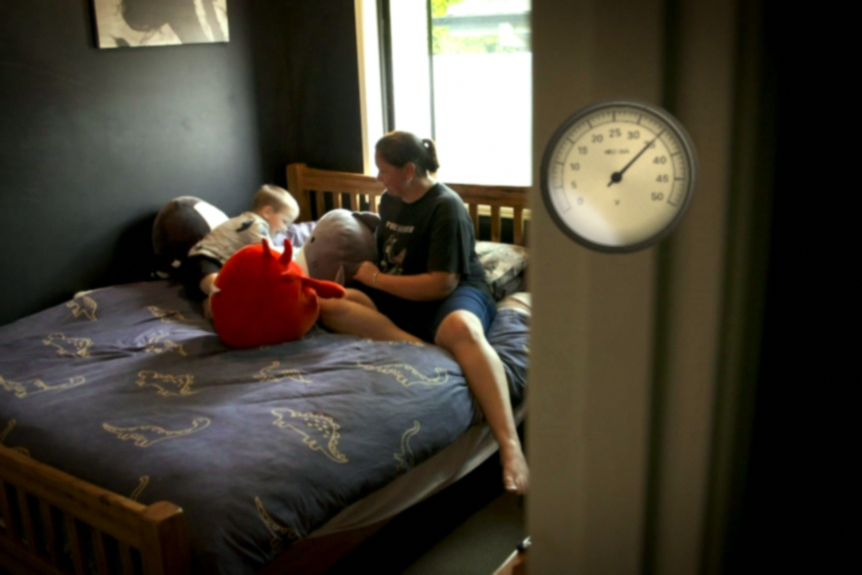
**35** V
